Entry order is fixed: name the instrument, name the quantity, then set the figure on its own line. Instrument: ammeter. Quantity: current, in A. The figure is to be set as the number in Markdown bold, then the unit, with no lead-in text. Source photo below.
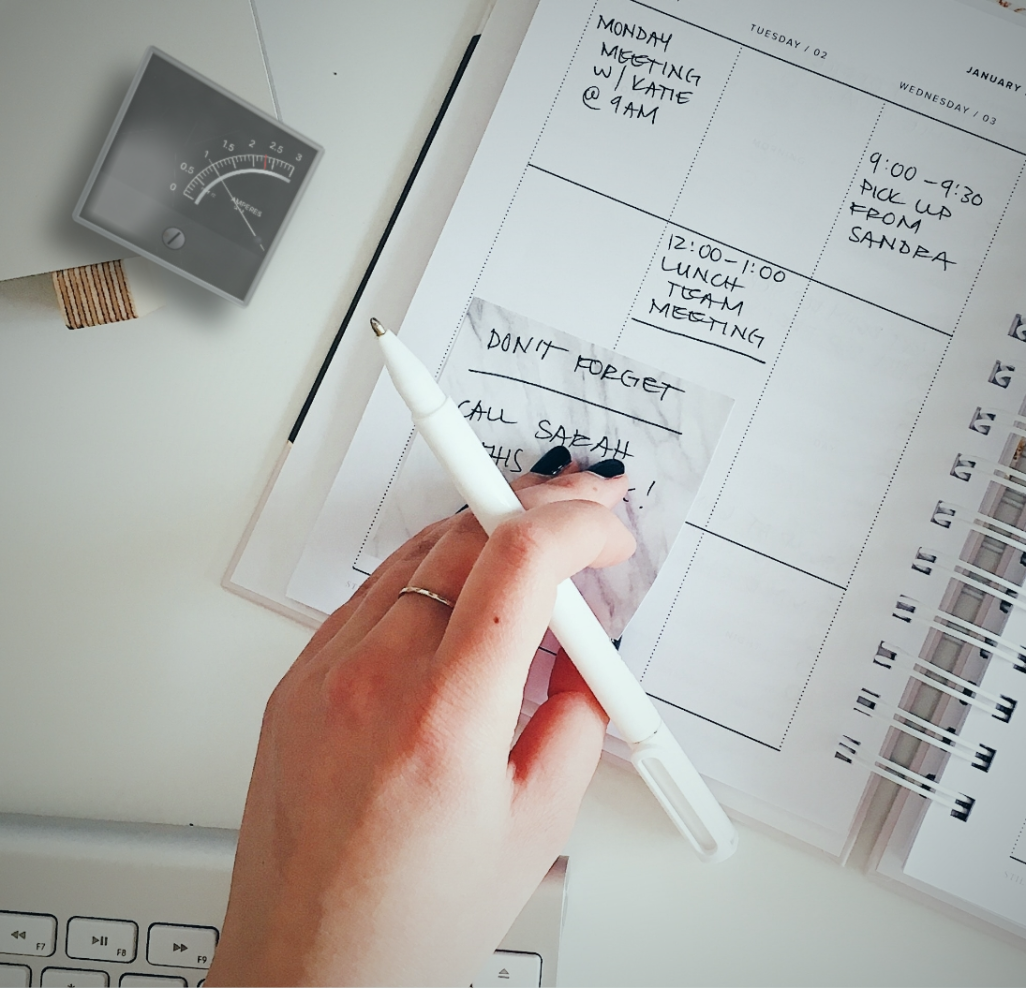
**1** A
